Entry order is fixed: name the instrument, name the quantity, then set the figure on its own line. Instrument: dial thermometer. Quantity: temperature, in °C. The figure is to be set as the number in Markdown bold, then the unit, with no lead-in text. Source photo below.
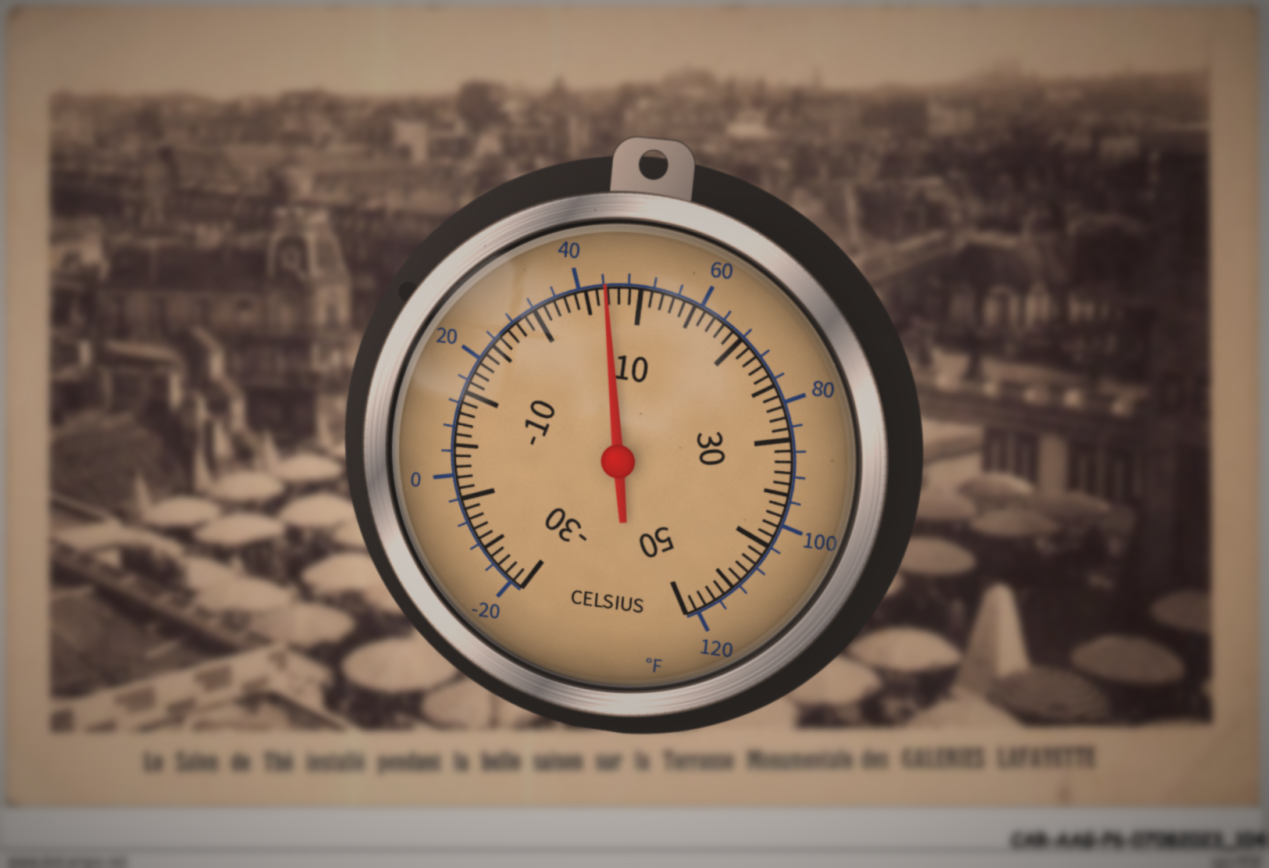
**7** °C
